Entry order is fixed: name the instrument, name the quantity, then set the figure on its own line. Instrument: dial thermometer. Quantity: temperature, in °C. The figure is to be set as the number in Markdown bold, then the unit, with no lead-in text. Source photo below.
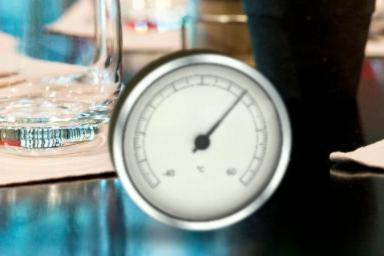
**25** °C
